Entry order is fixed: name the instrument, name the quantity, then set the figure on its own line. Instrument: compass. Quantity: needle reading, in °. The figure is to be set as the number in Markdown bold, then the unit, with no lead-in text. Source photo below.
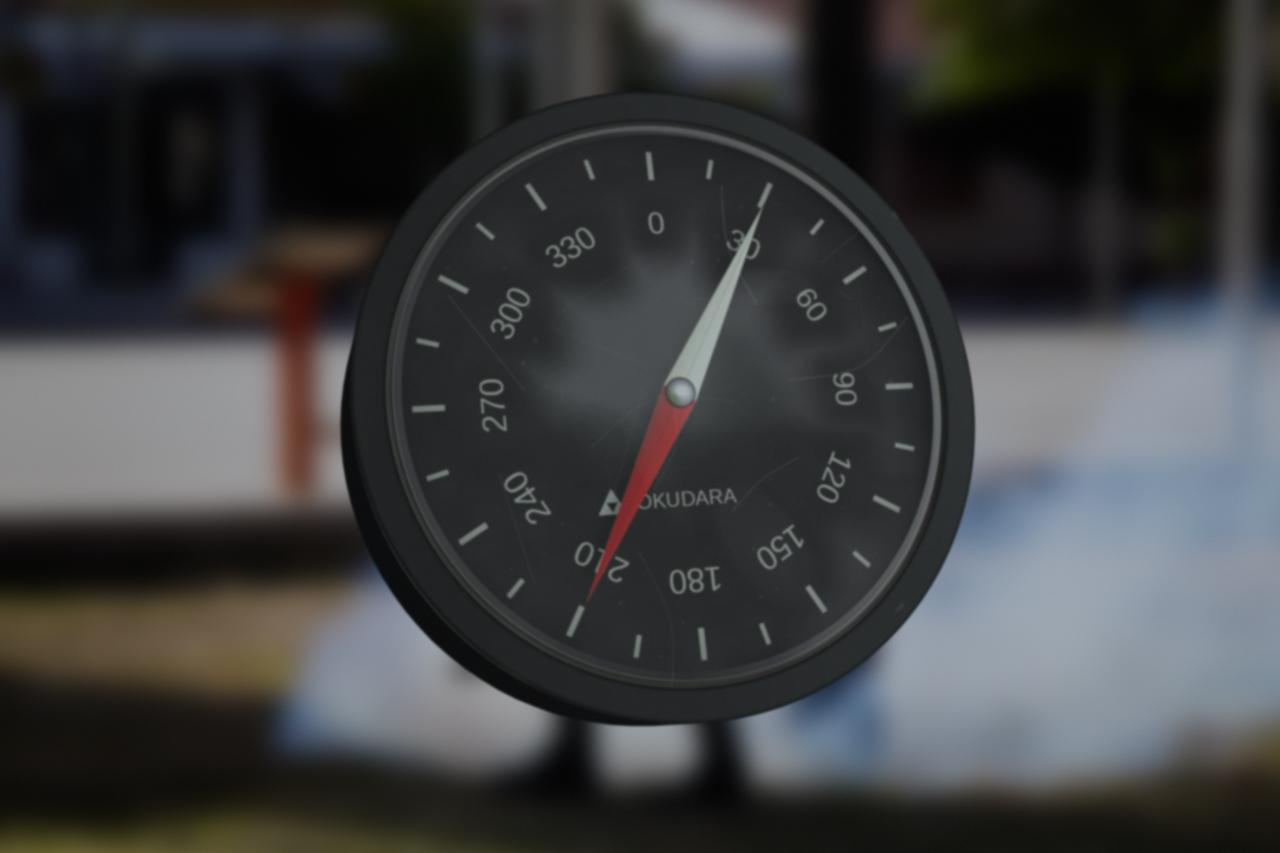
**210** °
